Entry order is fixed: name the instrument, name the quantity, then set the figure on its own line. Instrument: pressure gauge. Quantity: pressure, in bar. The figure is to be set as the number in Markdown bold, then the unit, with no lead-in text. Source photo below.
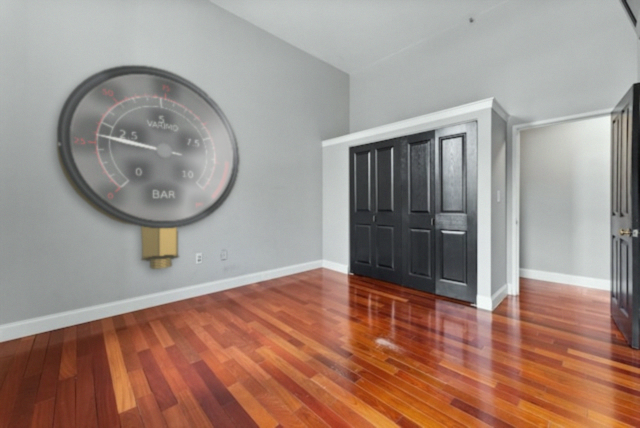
**2** bar
